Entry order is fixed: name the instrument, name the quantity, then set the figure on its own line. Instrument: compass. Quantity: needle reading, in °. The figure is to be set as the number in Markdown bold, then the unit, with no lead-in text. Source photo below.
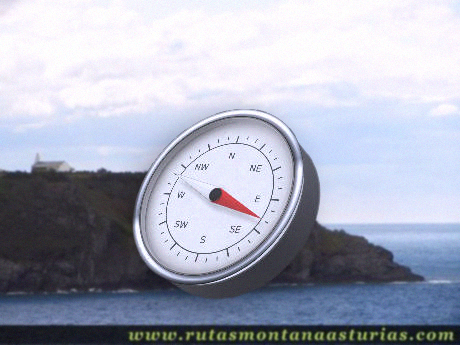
**110** °
